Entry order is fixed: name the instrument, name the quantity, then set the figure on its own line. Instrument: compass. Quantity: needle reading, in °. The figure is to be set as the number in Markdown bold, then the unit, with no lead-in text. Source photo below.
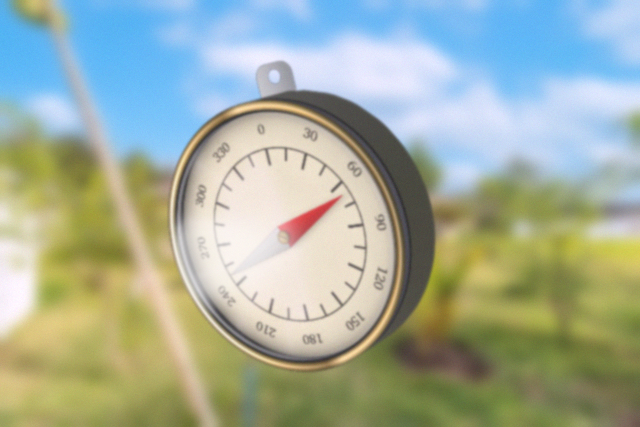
**67.5** °
